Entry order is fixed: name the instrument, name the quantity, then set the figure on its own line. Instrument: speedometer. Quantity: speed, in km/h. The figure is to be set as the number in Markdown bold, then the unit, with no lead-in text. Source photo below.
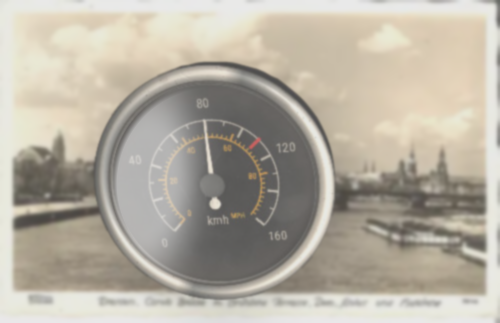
**80** km/h
